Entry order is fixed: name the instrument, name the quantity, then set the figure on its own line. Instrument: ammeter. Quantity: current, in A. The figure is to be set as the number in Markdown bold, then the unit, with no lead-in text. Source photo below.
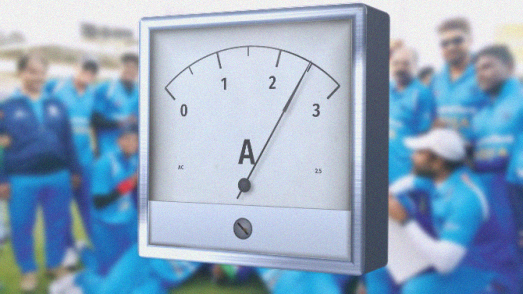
**2.5** A
